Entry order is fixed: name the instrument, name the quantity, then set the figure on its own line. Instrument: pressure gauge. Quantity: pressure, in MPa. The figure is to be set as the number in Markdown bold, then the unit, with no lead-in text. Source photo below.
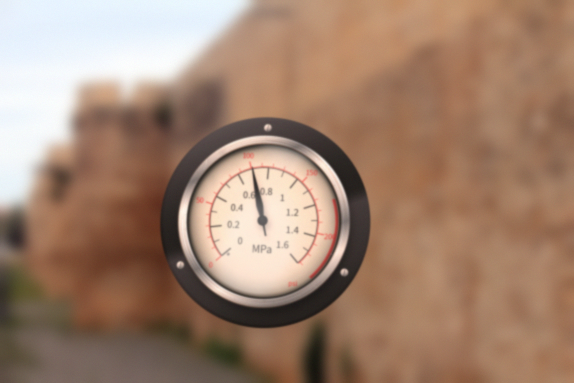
**0.7** MPa
